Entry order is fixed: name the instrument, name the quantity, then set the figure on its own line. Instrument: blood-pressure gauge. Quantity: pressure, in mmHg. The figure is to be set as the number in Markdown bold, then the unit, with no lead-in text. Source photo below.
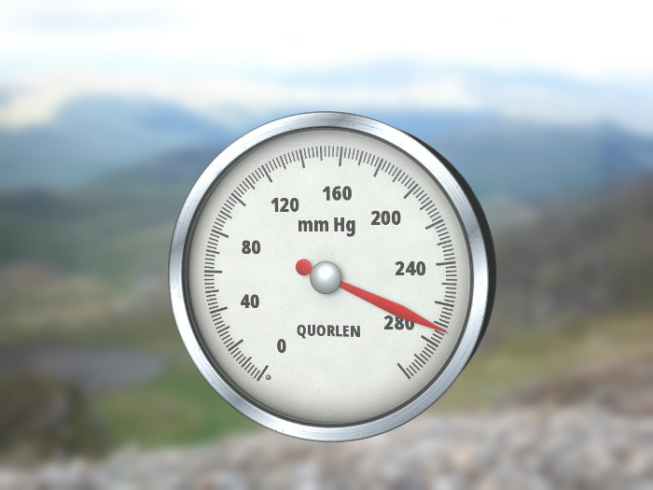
**272** mmHg
